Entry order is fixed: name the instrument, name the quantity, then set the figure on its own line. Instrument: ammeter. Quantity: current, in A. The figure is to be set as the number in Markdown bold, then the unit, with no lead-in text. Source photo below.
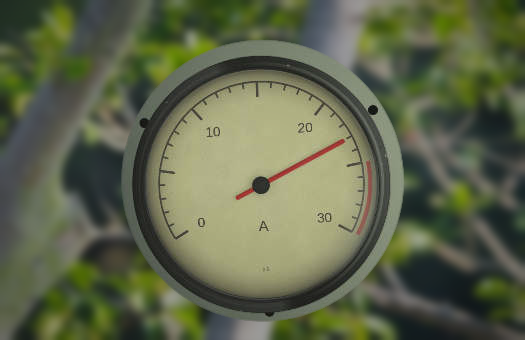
**23** A
